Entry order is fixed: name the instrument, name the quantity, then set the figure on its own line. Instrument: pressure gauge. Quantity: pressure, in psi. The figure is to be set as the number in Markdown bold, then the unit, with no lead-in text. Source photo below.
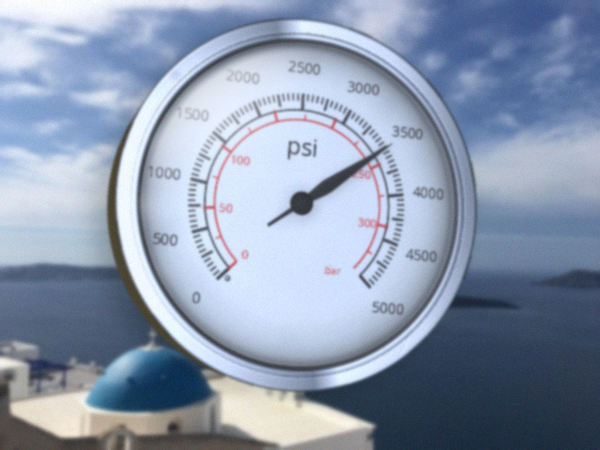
**3500** psi
